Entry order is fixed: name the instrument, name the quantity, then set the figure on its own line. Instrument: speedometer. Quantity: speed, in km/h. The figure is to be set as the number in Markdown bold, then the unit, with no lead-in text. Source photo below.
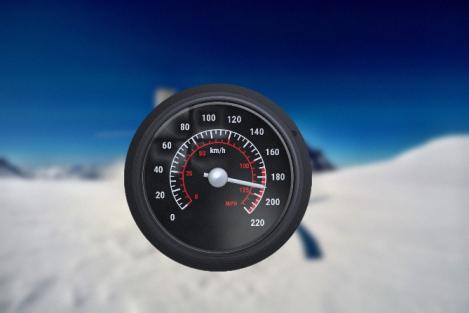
**190** km/h
